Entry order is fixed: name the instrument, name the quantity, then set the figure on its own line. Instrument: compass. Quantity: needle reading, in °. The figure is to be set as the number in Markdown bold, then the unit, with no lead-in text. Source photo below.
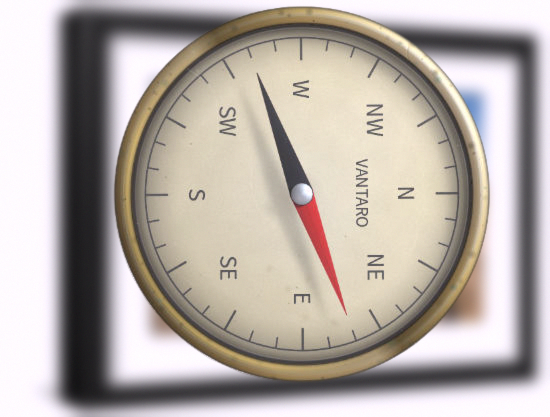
**70** °
